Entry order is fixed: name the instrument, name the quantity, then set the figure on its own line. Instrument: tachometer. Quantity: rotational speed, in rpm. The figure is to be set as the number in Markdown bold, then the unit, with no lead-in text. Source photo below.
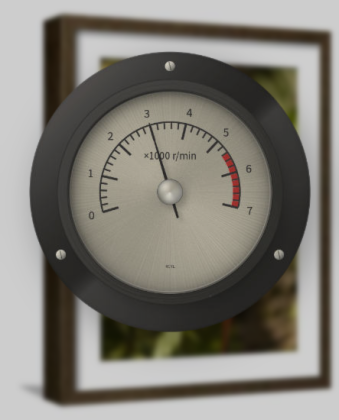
**3000** rpm
